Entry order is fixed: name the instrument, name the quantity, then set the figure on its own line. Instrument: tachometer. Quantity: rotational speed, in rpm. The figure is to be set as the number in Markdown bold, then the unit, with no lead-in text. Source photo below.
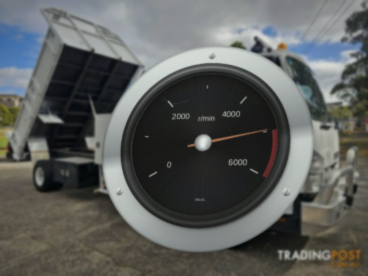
**5000** rpm
